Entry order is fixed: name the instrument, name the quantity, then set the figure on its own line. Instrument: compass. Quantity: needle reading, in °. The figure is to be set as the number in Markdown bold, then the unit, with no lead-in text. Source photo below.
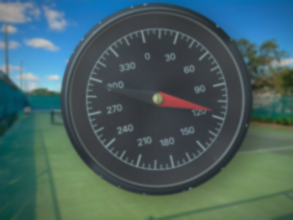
**115** °
